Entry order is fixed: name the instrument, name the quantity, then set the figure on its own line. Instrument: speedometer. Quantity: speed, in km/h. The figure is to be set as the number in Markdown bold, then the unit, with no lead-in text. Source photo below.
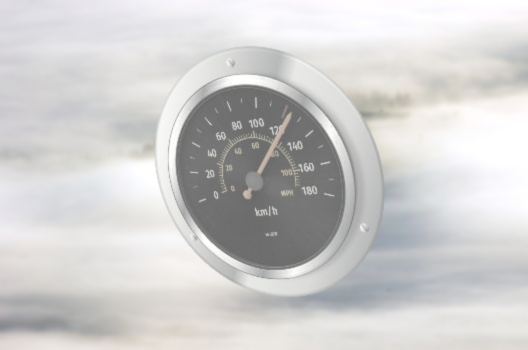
**125** km/h
